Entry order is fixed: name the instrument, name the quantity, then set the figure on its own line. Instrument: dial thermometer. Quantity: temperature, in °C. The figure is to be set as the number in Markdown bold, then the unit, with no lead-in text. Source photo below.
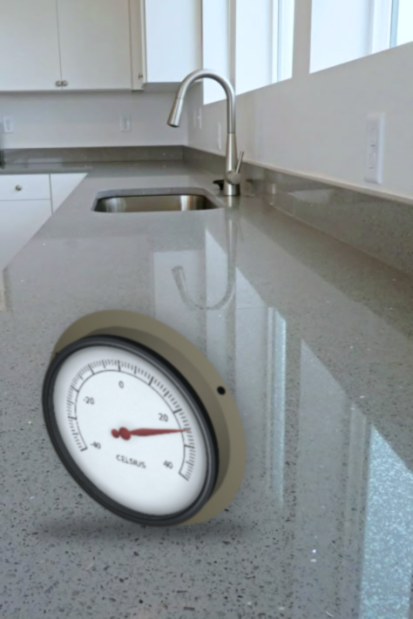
**25** °C
